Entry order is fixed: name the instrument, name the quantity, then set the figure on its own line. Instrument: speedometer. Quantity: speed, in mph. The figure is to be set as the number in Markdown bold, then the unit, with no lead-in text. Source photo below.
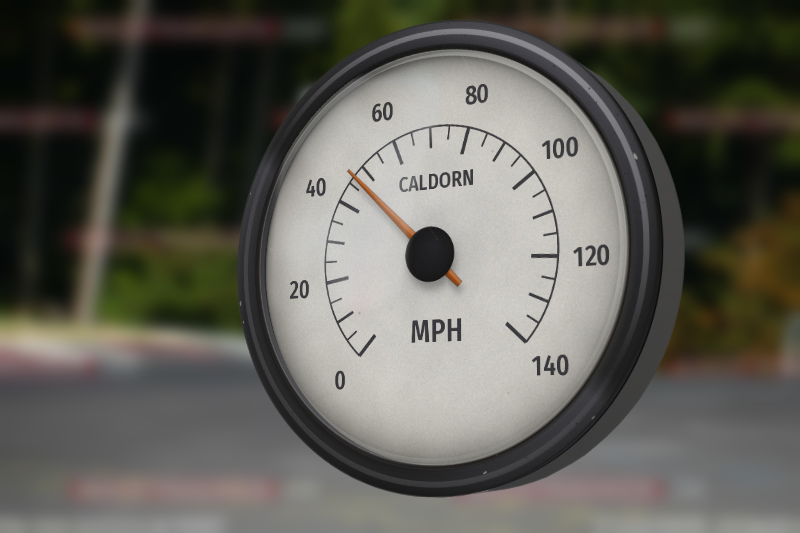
**47.5** mph
